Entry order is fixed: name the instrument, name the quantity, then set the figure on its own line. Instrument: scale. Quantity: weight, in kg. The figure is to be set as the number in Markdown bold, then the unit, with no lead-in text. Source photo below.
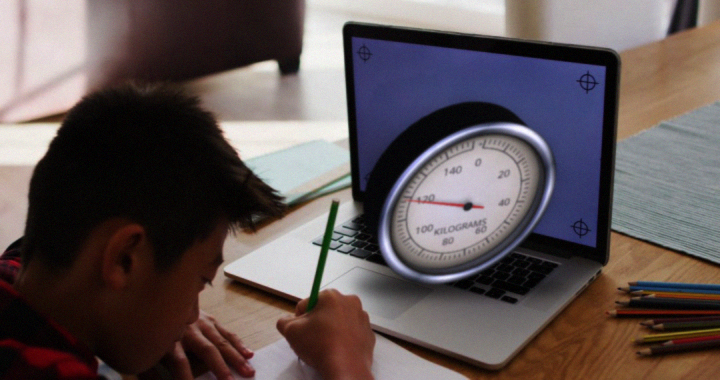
**120** kg
